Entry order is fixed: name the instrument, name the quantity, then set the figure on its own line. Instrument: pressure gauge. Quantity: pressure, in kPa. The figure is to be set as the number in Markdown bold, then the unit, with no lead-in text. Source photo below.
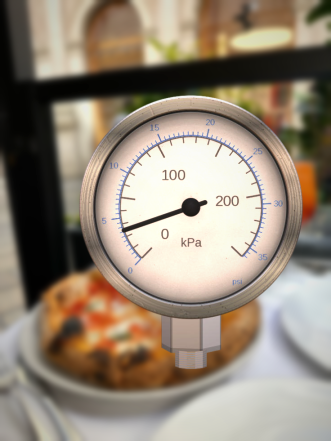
**25** kPa
